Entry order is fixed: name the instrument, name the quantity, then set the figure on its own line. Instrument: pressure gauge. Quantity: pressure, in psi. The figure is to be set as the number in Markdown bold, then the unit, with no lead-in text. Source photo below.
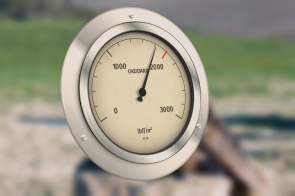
**1800** psi
